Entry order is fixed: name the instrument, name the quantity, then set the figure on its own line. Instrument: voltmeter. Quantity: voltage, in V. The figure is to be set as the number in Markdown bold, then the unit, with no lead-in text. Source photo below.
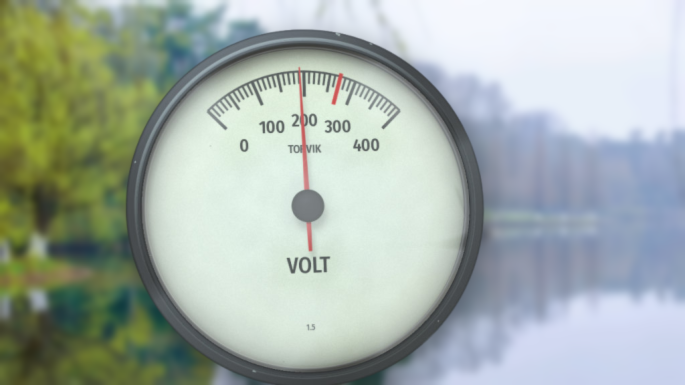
**190** V
